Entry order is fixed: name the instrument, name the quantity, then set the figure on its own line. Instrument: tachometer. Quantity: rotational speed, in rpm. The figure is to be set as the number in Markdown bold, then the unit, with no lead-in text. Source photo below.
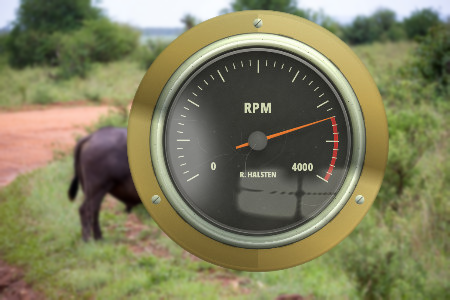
**3200** rpm
